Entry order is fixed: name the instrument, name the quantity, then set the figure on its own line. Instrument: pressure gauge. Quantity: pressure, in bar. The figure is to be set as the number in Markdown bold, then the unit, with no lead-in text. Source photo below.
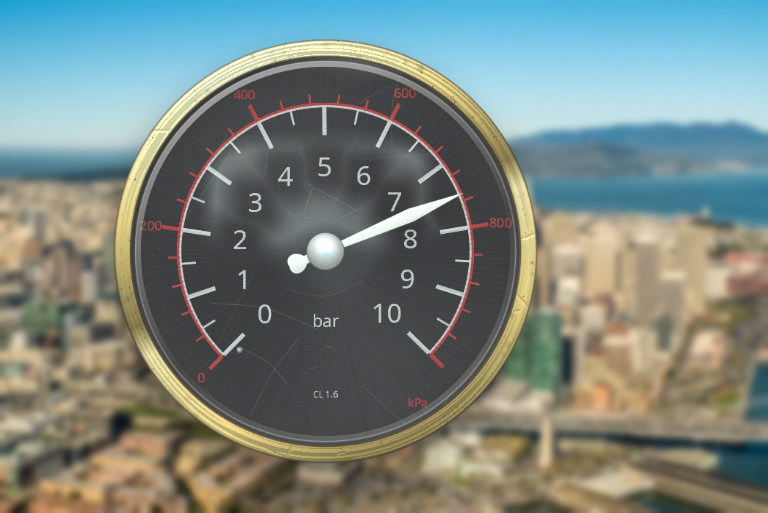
**7.5** bar
